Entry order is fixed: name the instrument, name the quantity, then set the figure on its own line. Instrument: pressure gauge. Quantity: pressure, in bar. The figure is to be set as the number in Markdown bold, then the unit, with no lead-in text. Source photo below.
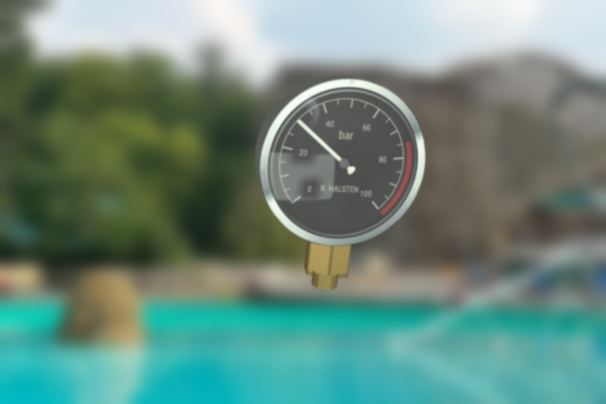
**30** bar
